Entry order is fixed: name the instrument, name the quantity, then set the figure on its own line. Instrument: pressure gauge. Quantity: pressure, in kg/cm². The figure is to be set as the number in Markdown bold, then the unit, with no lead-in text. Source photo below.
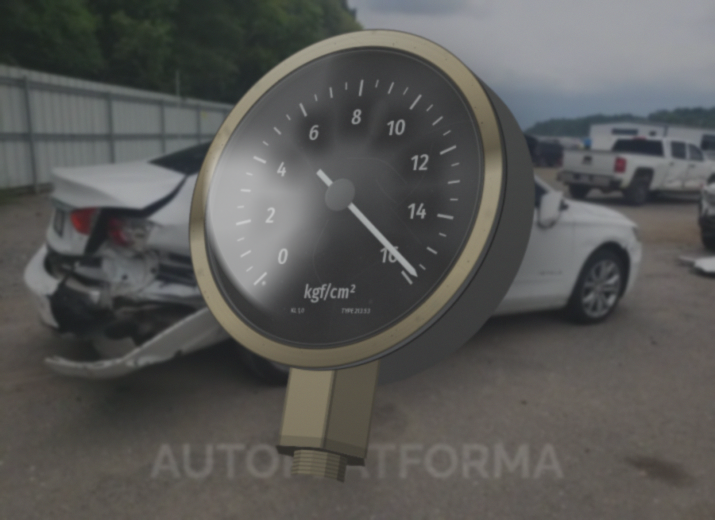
**15.75** kg/cm²
